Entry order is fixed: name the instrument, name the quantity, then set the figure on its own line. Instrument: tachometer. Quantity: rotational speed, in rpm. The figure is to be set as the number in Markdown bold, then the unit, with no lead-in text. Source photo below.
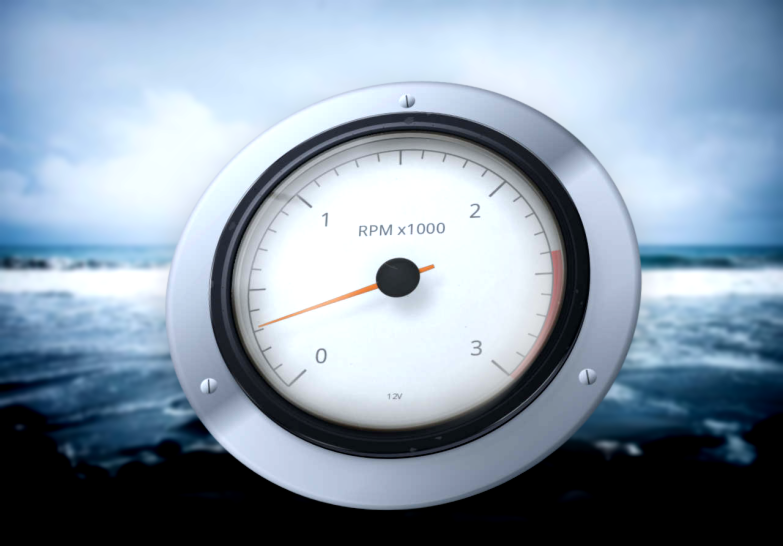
**300** rpm
